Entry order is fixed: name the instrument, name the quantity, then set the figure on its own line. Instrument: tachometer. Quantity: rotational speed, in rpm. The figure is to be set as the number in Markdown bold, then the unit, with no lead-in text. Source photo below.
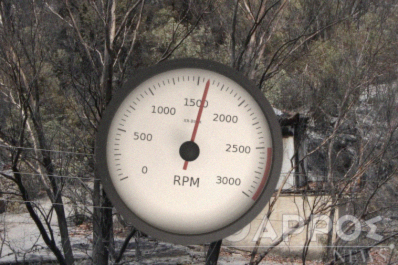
**1600** rpm
